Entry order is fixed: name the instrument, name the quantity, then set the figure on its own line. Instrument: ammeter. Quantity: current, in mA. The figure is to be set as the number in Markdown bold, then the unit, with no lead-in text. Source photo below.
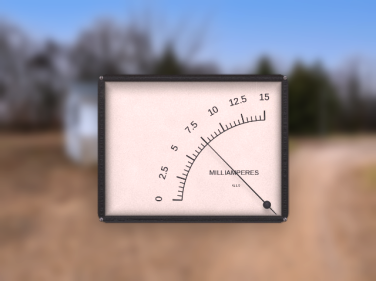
**7.5** mA
